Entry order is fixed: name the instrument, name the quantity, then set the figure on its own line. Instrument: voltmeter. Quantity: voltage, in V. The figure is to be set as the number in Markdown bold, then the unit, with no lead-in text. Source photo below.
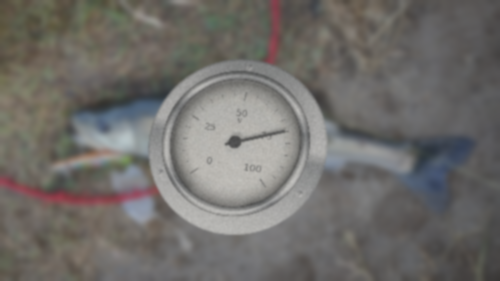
**75** V
